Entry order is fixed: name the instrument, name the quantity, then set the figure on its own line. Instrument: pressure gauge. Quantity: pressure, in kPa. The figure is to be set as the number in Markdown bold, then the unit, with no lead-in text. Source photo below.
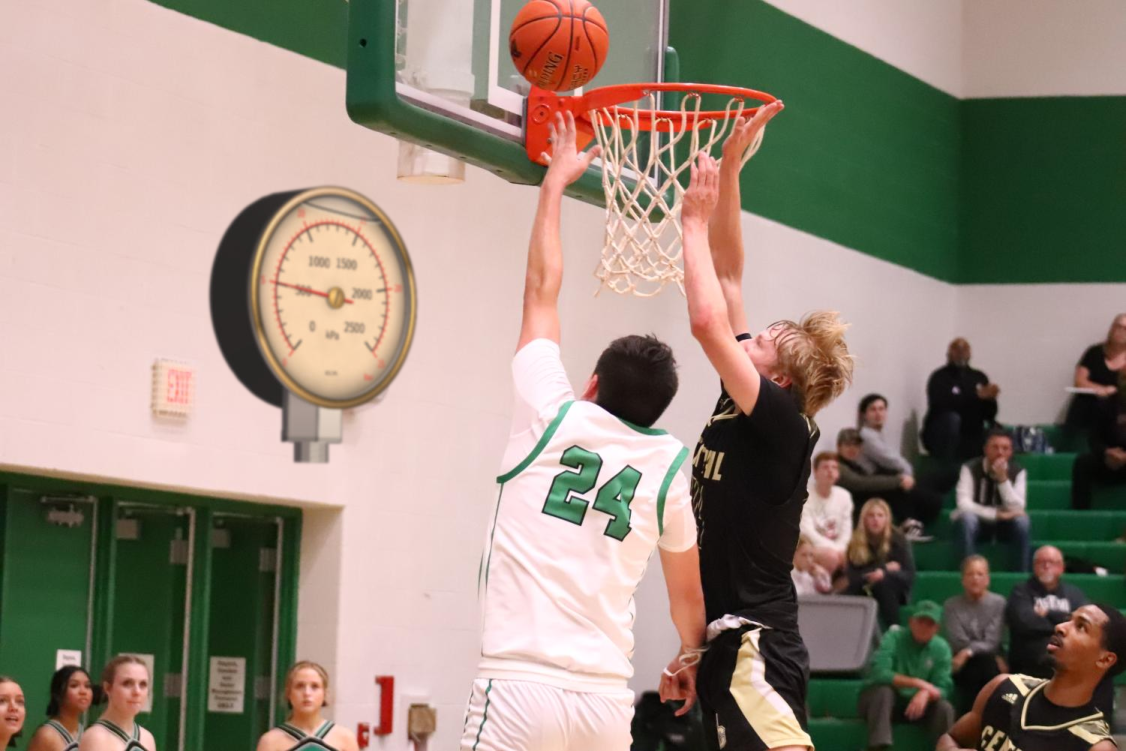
**500** kPa
